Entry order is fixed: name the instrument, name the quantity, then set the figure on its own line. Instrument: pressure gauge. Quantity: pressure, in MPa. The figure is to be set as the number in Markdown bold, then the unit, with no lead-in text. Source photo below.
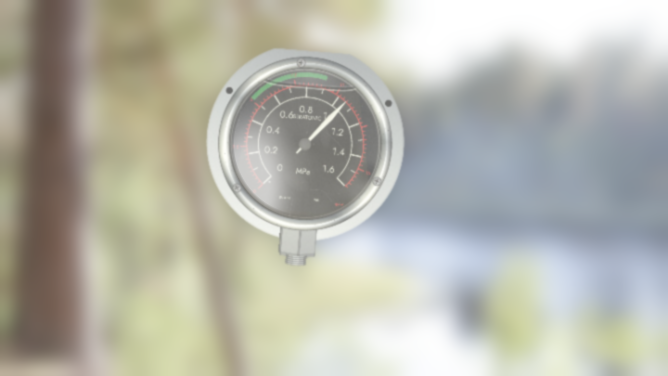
**1.05** MPa
